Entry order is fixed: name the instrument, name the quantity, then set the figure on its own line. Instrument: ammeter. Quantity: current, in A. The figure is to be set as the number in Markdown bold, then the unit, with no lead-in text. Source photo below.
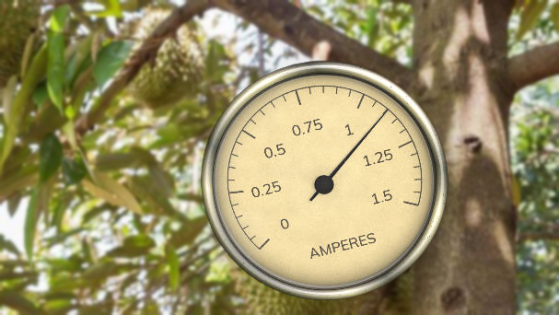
**1.1** A
